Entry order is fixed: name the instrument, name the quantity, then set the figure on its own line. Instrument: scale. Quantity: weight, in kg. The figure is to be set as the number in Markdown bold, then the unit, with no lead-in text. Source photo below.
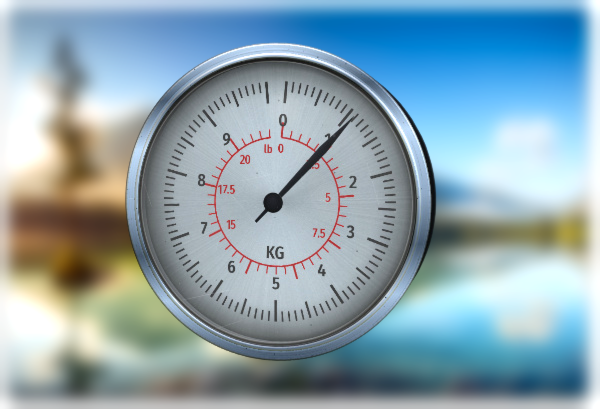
**1.1** kg
